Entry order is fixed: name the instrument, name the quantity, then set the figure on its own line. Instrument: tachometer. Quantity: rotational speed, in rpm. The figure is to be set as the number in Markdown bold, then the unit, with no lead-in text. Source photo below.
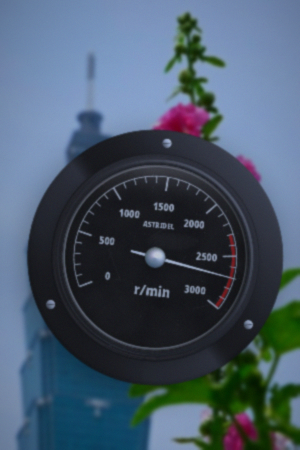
**2700** rpm
